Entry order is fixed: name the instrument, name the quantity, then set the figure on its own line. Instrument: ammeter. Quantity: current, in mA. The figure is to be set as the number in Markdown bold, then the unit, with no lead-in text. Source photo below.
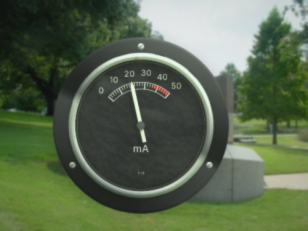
**20** mA
